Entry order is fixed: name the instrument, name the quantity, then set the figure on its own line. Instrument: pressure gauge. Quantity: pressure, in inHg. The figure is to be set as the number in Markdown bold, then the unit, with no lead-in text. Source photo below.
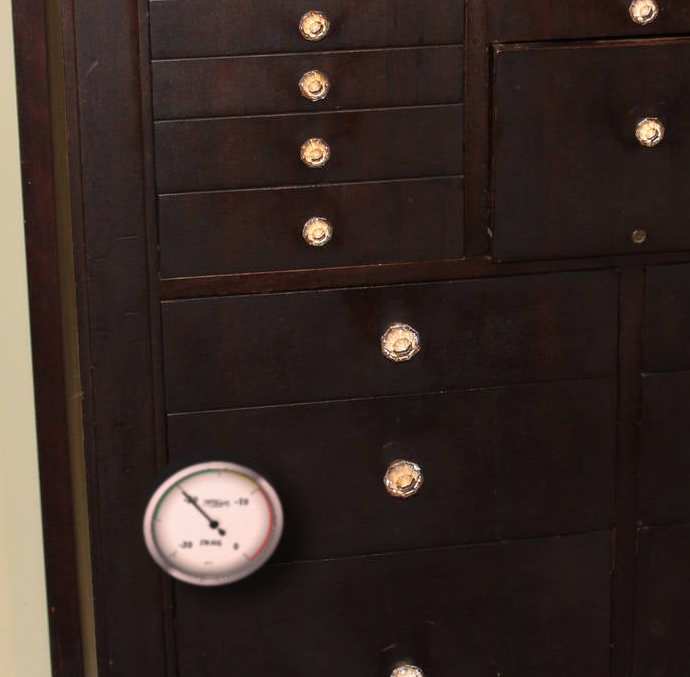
**-20** inHg
